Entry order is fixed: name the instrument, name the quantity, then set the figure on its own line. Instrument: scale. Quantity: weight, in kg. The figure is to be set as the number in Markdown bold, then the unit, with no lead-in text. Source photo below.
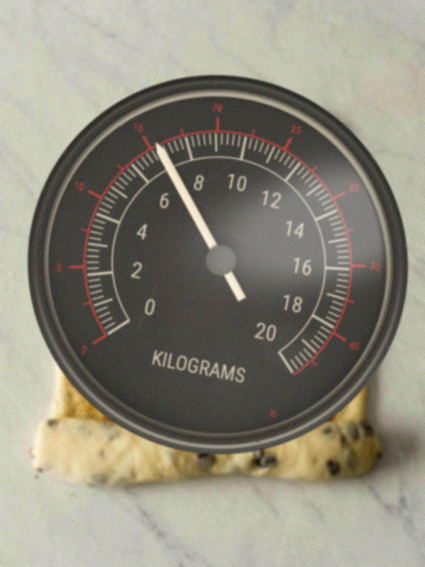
**7** kg
